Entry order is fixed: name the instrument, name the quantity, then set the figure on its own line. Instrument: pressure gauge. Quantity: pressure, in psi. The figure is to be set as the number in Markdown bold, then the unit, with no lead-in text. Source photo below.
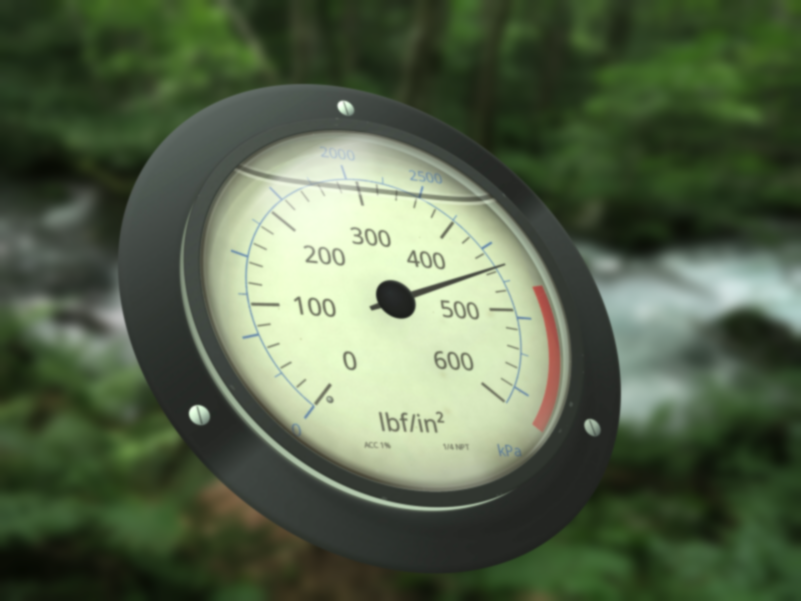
**460** psi
